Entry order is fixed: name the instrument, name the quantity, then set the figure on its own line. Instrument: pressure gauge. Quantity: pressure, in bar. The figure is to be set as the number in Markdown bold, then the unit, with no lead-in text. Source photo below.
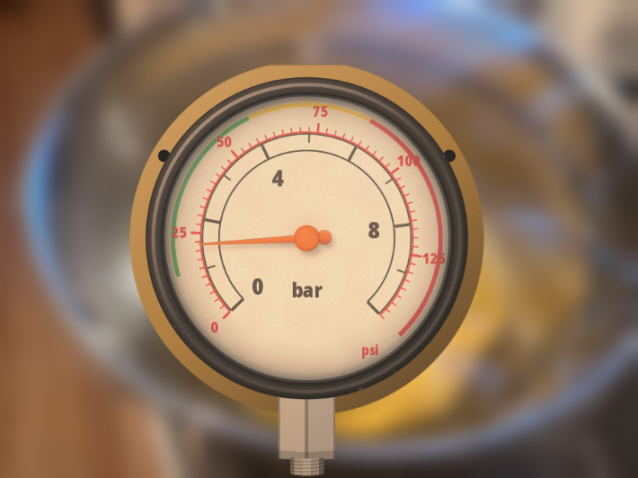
**1.5** bar
